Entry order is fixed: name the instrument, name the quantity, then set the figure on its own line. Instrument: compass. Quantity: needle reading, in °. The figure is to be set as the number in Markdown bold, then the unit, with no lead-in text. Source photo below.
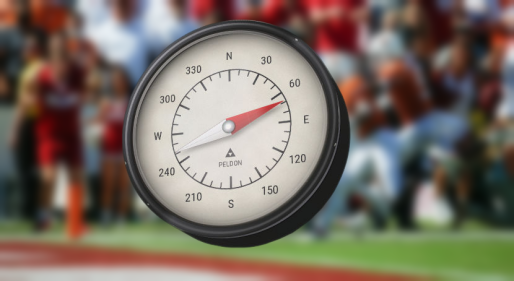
**70** °
